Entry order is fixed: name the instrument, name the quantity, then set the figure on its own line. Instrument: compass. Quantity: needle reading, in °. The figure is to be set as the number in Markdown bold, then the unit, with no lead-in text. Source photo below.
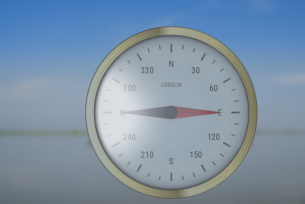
**90** °
